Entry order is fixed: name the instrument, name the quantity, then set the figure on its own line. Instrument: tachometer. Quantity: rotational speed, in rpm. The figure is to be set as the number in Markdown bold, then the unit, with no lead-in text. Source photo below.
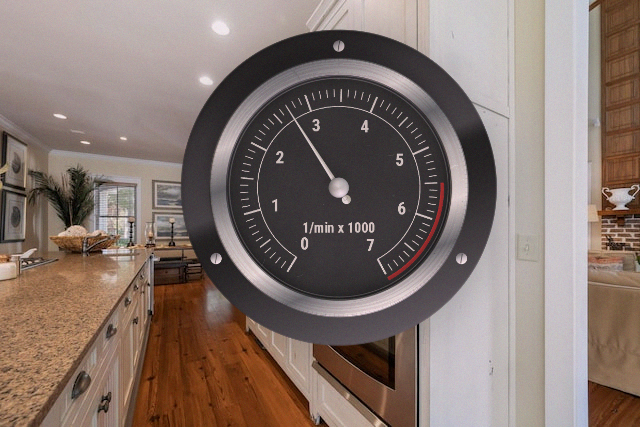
**2700** rpm
